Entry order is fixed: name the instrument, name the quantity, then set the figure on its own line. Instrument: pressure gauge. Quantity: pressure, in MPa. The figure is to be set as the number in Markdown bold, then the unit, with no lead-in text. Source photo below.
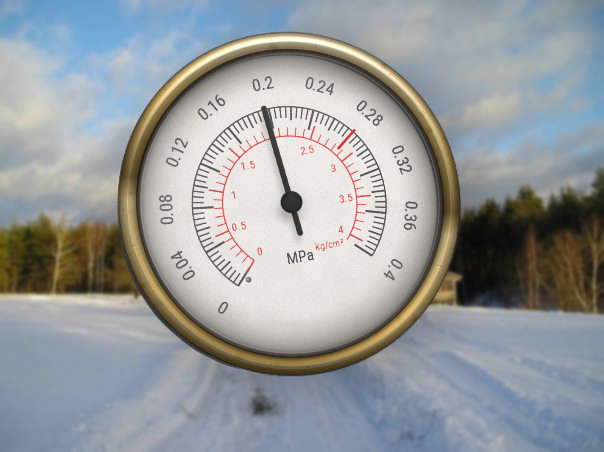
**0.195** MPa
